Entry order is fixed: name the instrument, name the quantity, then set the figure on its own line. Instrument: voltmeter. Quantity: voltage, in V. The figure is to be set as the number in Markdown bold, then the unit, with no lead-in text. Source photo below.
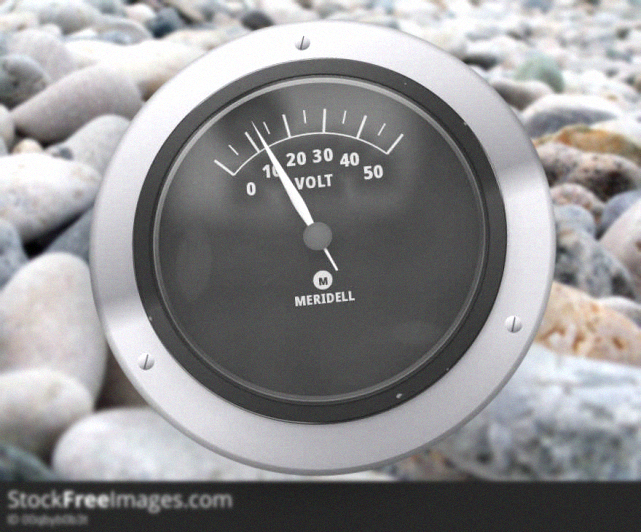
**12.5** V
